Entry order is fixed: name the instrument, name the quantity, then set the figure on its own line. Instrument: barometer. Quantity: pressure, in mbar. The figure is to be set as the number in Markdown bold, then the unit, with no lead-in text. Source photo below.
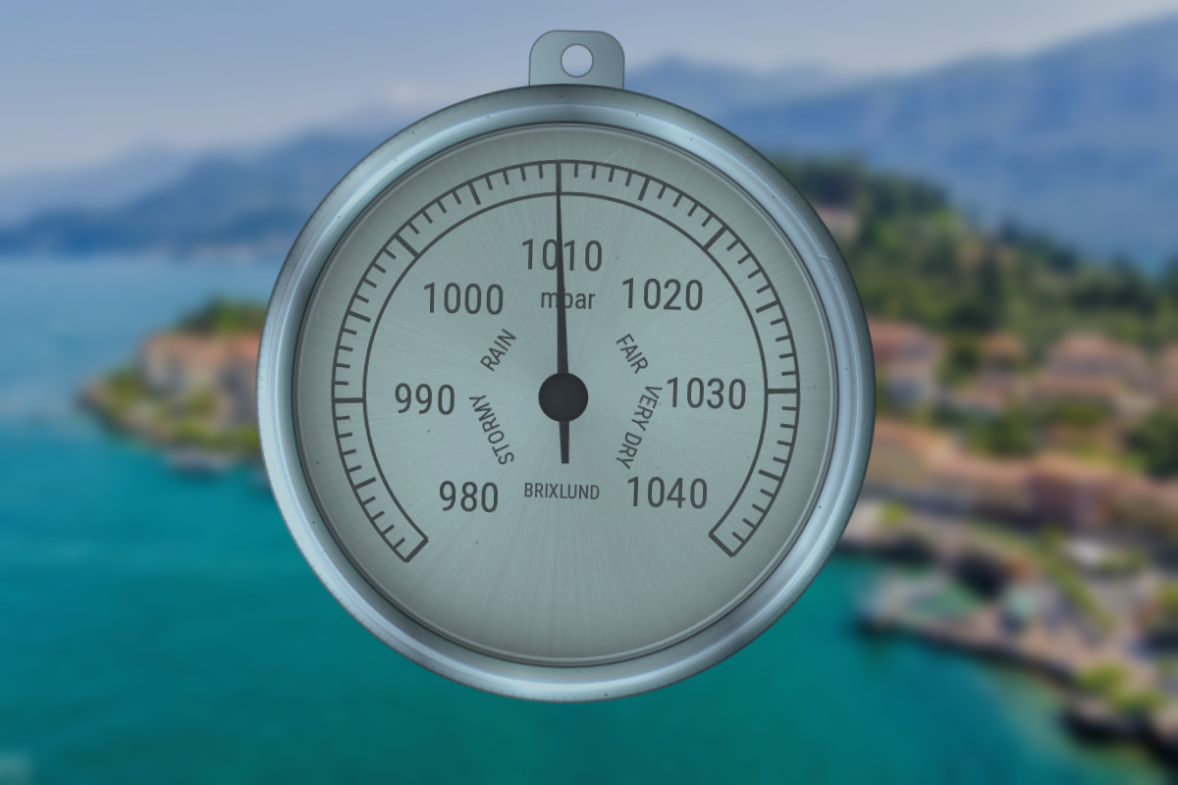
**1010** mbar
